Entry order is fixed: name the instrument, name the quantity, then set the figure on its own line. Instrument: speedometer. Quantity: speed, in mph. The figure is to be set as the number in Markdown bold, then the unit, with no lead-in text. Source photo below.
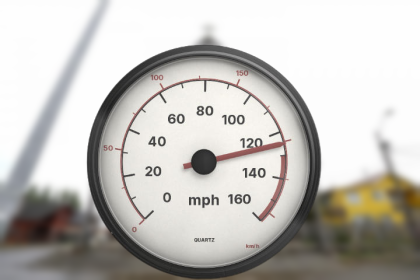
**125** mph
